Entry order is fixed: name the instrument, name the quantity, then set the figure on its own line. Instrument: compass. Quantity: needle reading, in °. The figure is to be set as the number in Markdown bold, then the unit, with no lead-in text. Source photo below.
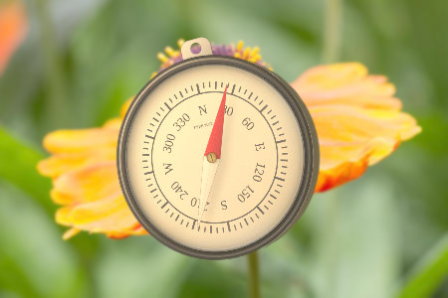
**25** °
